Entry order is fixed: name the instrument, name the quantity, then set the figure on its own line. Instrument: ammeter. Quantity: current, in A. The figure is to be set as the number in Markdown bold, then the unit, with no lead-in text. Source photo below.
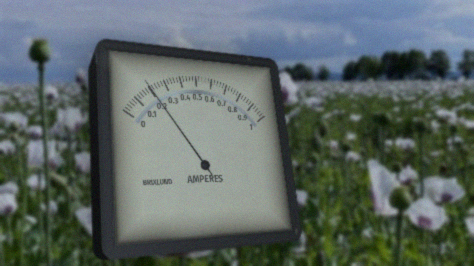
**0.2** A
